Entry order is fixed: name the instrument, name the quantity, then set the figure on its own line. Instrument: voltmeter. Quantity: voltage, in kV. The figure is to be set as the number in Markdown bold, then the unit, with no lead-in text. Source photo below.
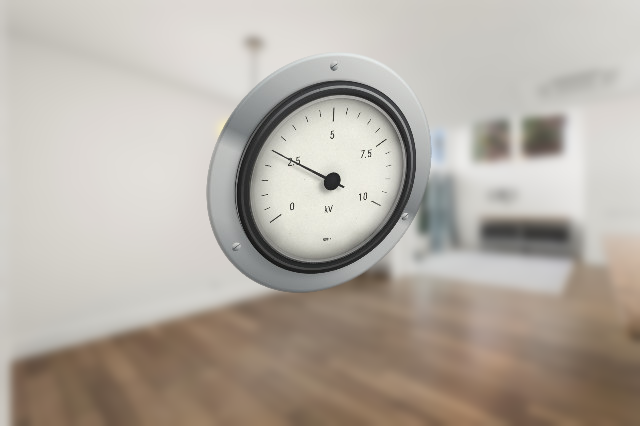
**2.5** kV
